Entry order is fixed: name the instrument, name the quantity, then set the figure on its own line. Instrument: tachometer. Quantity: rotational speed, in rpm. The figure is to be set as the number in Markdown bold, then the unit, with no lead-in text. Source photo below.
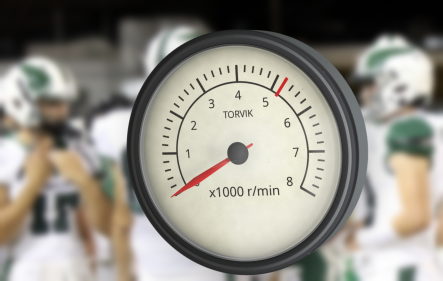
**0** rpm
